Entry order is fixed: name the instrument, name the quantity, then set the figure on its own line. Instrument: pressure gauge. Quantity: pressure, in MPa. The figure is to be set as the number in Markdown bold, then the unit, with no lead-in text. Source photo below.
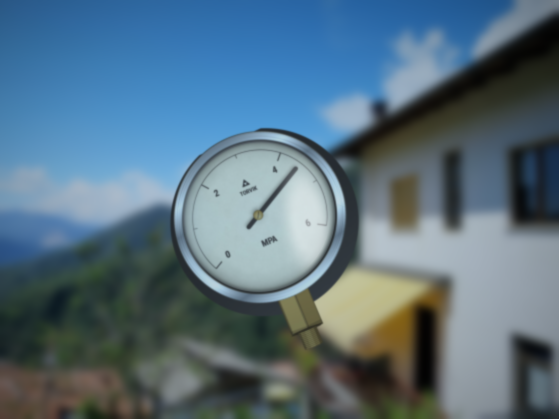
**4.5** MPa
